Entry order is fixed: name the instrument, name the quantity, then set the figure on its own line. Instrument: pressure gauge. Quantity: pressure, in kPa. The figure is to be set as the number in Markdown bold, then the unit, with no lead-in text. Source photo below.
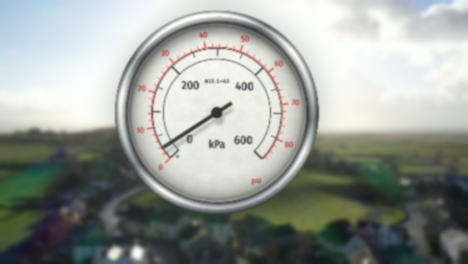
**25** kPa
